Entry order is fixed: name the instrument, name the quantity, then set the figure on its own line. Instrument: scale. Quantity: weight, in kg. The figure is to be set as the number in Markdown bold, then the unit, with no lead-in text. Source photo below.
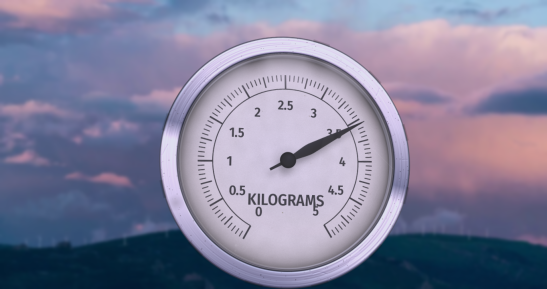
**3.55** kg
